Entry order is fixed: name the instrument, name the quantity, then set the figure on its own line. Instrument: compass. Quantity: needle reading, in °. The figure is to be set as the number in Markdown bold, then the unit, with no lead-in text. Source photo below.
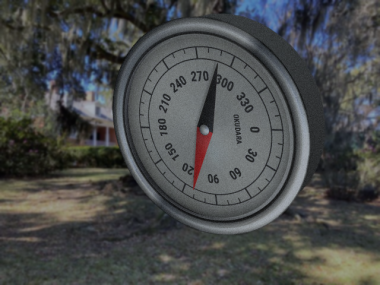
**110** °
